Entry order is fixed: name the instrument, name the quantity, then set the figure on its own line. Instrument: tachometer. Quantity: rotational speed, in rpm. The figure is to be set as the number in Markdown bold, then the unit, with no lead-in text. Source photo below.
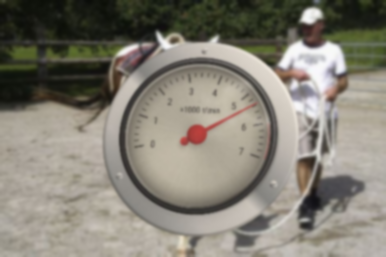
**5400** rpm
